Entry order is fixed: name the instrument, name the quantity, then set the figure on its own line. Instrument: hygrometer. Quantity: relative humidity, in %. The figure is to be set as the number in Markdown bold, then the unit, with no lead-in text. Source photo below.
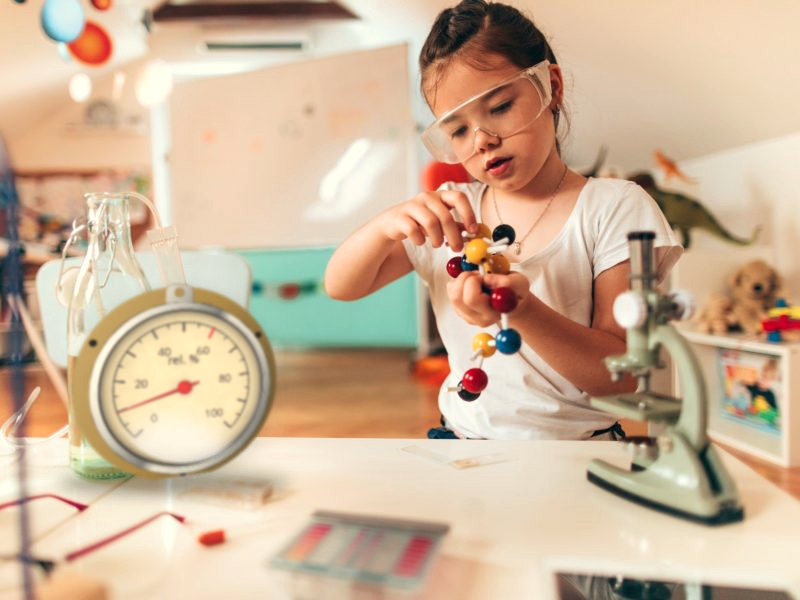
**10** %
